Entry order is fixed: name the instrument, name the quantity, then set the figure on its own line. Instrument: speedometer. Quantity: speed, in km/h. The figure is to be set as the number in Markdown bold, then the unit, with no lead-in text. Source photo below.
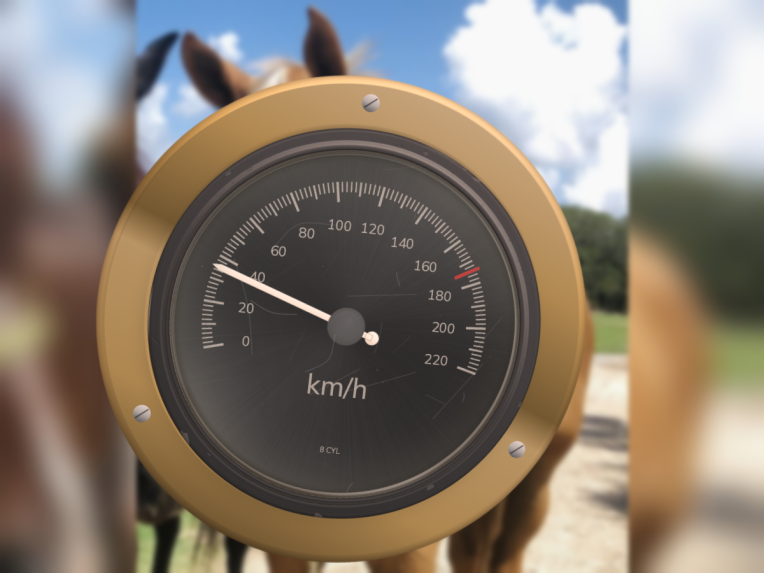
**36** km/h
